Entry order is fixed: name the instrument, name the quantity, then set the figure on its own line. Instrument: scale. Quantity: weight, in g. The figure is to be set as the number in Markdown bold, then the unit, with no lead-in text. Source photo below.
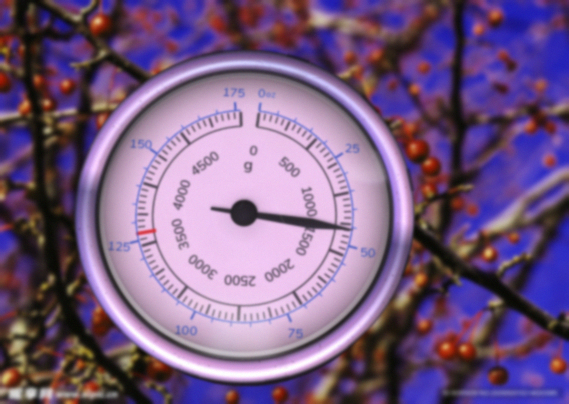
**1300** g
